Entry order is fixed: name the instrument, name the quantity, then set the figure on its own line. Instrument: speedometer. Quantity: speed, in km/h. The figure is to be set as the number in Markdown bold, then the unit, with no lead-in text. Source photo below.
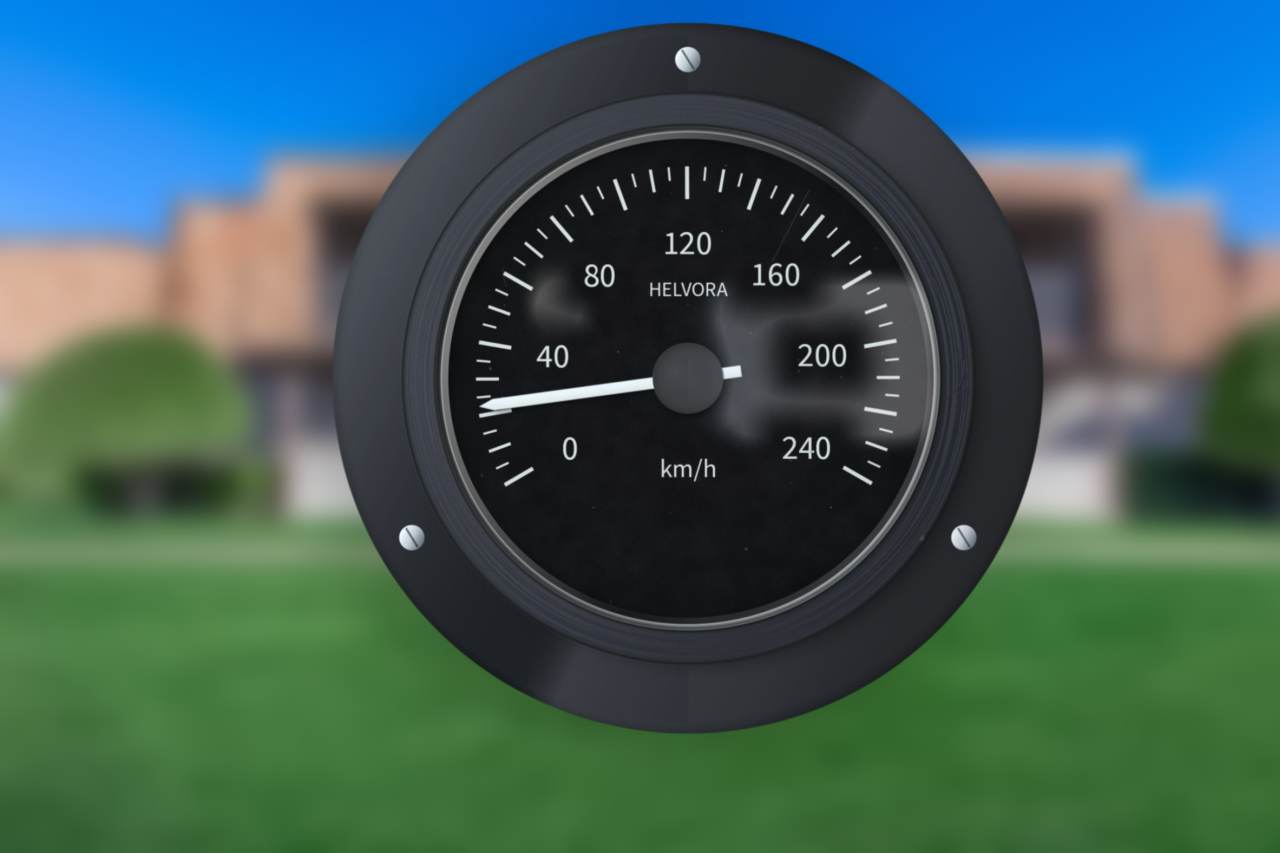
**22.5** km/h
